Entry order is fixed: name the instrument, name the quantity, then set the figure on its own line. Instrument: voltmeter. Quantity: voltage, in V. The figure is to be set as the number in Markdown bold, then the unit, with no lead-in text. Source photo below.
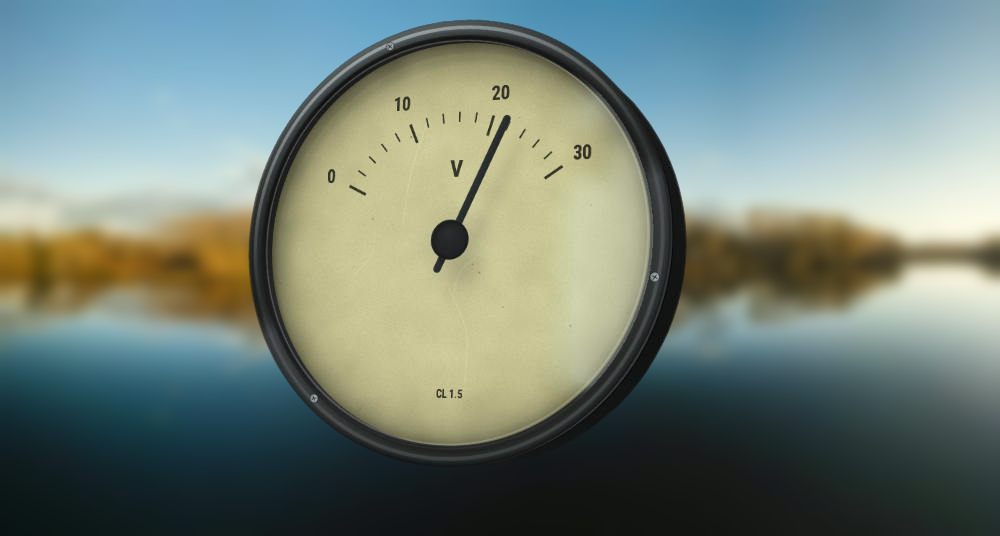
**22** V
